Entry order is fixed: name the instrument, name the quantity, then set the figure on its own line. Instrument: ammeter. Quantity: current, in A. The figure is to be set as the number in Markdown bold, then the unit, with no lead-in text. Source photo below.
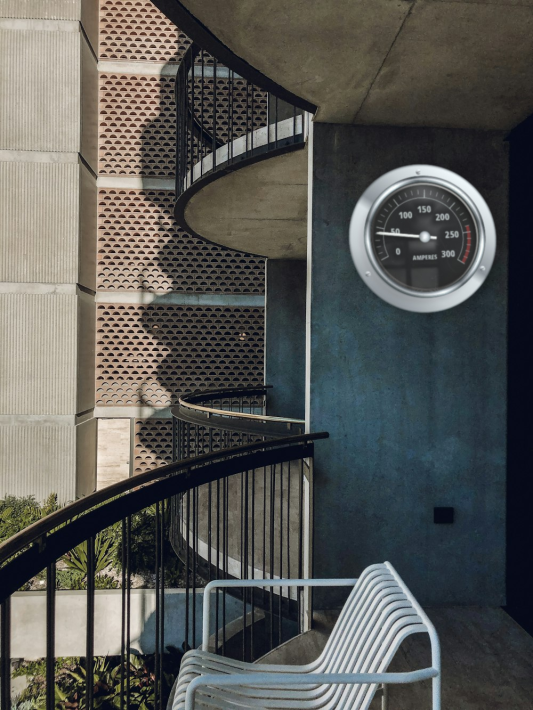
**40** A
